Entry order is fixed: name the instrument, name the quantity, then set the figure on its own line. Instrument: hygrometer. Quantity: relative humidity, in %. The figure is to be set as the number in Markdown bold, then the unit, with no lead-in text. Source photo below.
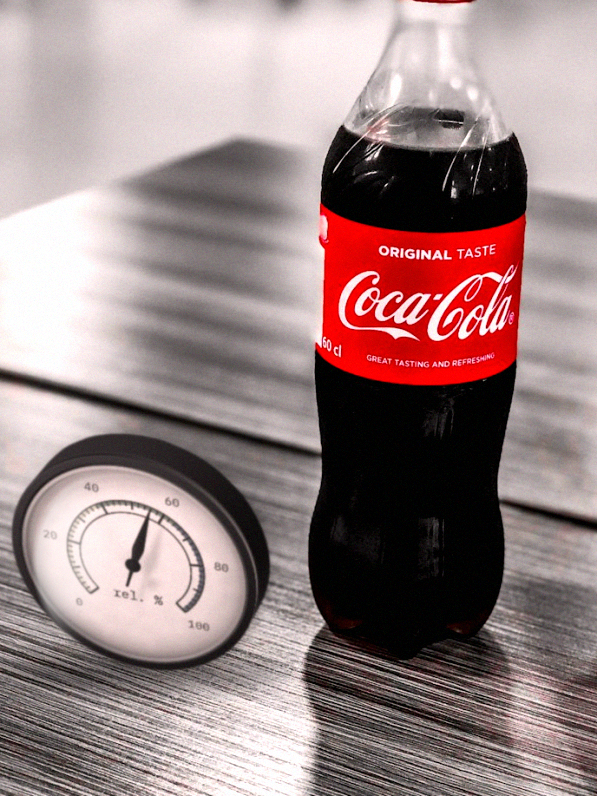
**56** %
